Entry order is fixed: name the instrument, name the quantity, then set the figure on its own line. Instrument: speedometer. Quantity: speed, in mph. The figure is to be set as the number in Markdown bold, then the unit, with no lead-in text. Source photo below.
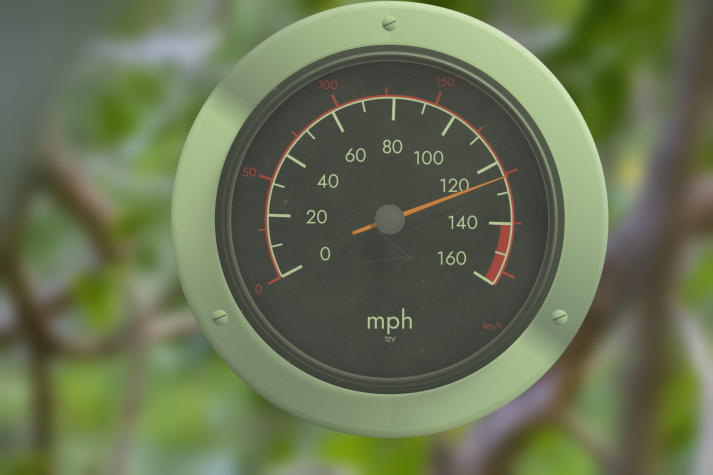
**125** mph
